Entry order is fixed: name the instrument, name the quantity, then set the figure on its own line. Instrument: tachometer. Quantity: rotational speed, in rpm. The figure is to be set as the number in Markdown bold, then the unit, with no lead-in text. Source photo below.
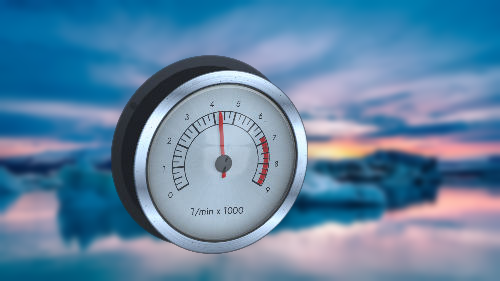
**4250** rpm
